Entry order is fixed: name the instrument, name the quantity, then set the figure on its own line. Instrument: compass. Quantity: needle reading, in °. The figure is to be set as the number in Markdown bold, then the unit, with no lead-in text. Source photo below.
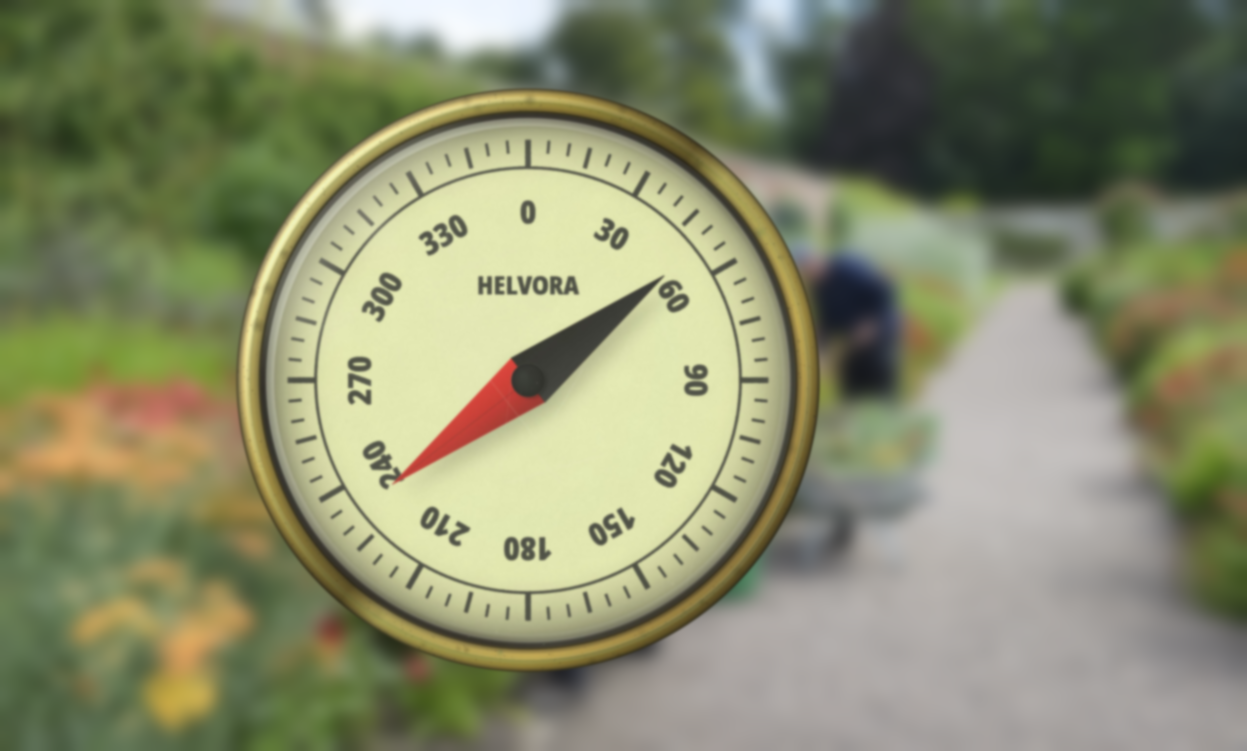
**232.5** °
